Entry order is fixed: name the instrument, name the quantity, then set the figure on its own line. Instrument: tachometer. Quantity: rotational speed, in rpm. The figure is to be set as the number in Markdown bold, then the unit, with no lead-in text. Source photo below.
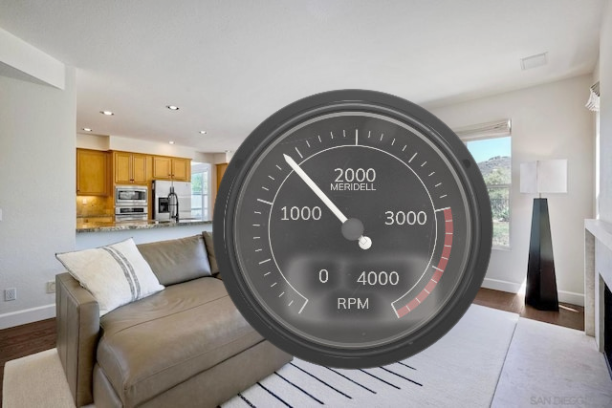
**1400** rpm
